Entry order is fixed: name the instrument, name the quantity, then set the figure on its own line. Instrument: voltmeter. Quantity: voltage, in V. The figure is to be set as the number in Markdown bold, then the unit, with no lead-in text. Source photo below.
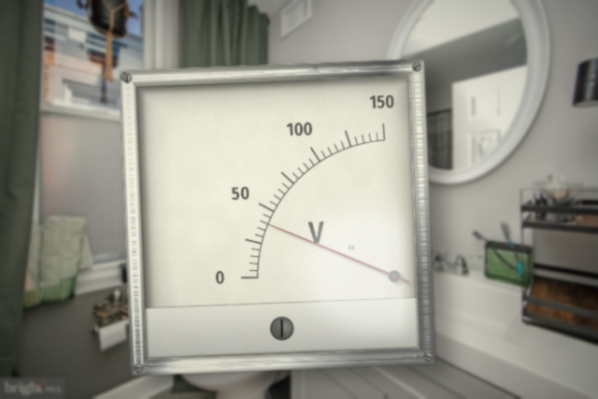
**40** V
